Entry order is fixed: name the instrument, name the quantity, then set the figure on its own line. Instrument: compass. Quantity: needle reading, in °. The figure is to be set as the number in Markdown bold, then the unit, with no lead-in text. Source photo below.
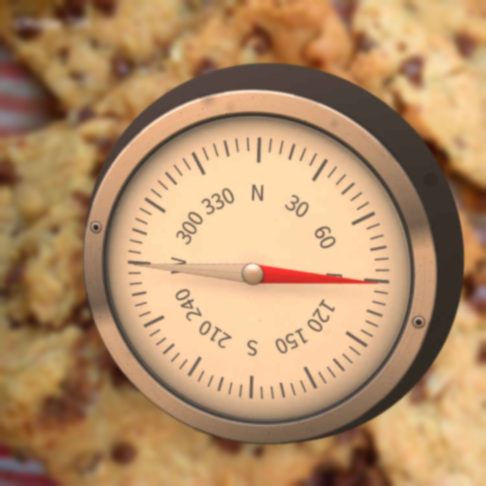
**90** °
